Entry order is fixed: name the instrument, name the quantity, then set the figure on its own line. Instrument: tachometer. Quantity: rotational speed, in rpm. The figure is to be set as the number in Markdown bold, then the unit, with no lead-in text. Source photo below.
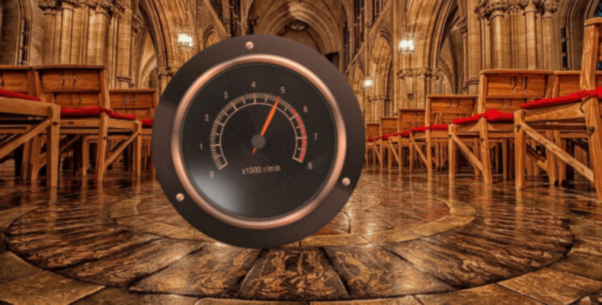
**5000** rpm
